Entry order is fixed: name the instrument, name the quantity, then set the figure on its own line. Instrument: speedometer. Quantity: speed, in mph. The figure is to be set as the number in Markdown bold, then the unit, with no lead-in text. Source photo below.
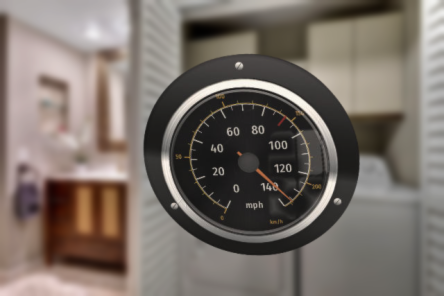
**135** mph
